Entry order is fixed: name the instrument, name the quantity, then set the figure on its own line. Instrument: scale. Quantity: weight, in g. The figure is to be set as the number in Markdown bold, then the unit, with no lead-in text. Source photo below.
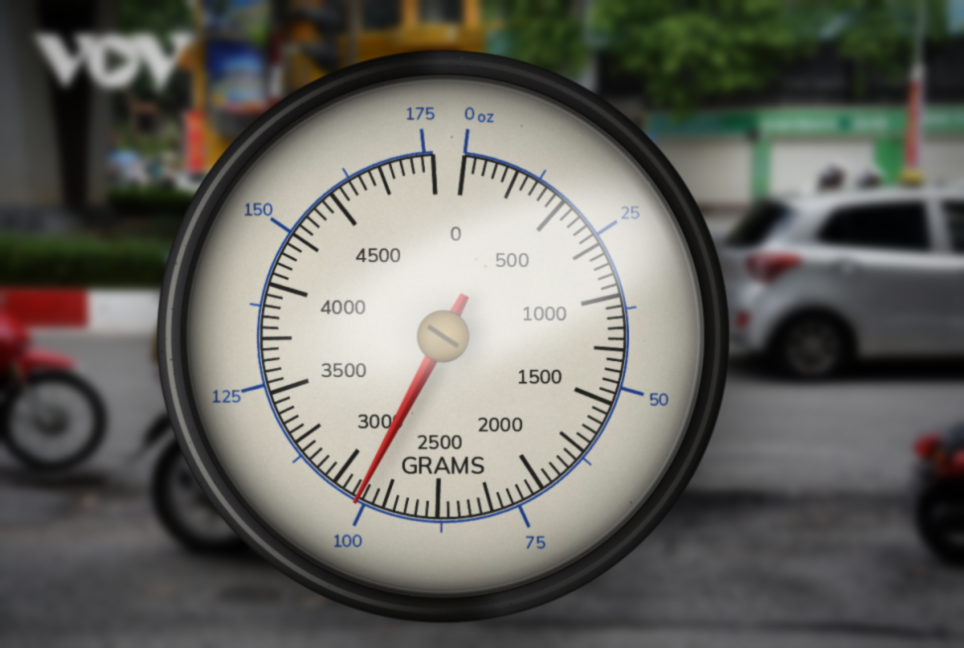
**2875** g
